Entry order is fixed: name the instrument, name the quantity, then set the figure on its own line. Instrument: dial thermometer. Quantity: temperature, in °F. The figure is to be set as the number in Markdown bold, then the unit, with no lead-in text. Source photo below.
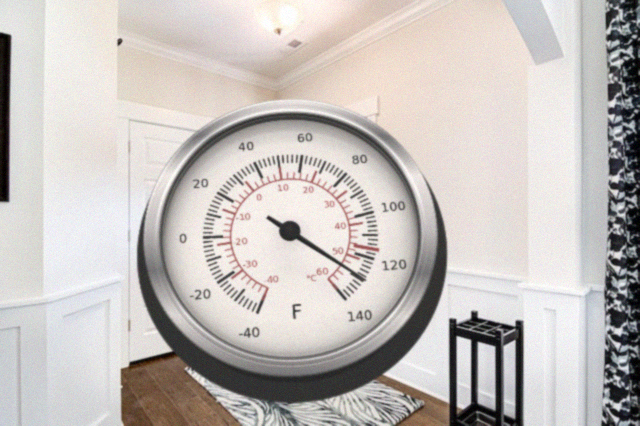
**130** °F
